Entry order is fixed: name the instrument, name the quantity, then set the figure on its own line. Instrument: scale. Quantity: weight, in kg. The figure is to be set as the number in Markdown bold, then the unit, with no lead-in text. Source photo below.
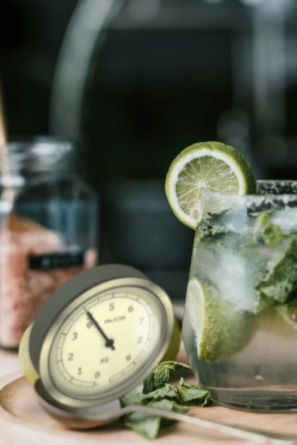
**4** kg
